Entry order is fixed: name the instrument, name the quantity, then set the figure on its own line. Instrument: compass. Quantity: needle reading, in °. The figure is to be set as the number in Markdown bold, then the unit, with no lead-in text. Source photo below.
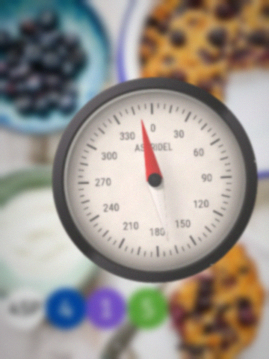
**350** °
